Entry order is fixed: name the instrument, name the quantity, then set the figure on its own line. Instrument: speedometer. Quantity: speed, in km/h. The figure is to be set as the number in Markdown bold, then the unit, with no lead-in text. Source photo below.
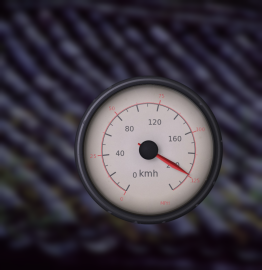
**200** km/h
